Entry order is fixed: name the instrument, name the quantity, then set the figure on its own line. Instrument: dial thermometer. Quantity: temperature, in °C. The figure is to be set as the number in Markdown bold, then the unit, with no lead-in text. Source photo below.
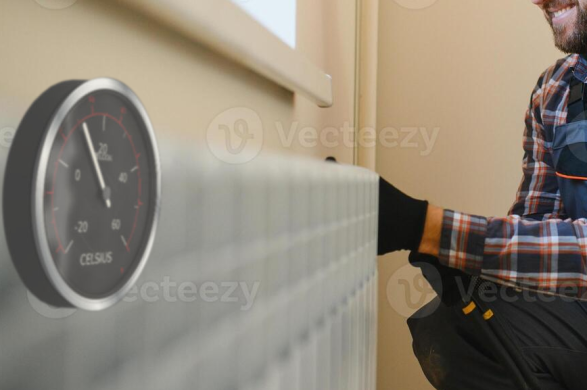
**10** °C
